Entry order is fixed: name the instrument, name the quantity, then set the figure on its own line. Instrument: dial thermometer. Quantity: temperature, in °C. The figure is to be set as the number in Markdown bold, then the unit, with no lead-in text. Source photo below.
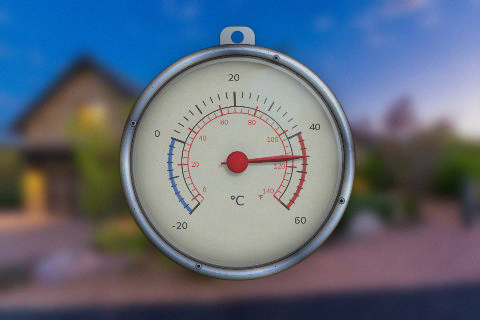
**46** °C
